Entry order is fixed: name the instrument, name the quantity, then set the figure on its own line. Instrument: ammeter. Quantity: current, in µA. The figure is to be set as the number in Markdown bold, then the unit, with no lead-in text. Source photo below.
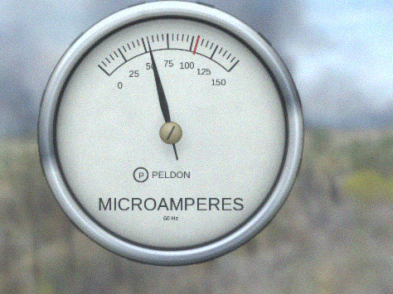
**55** µA
